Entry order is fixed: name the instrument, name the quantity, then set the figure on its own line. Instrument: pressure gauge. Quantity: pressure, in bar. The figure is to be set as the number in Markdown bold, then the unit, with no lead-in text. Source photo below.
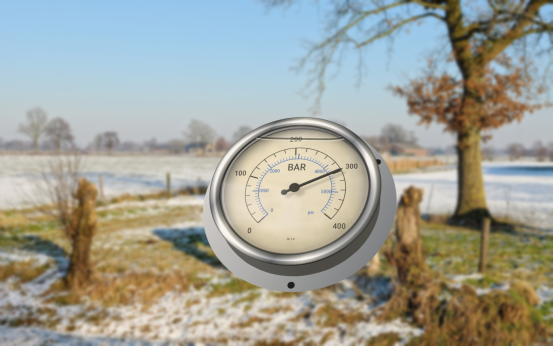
**300** bar
